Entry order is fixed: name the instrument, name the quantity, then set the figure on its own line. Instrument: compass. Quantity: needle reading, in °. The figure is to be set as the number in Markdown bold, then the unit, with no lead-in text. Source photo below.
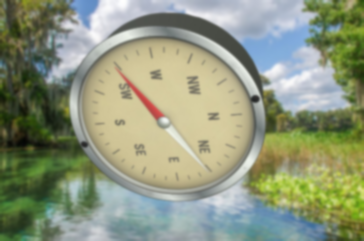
**240** °
